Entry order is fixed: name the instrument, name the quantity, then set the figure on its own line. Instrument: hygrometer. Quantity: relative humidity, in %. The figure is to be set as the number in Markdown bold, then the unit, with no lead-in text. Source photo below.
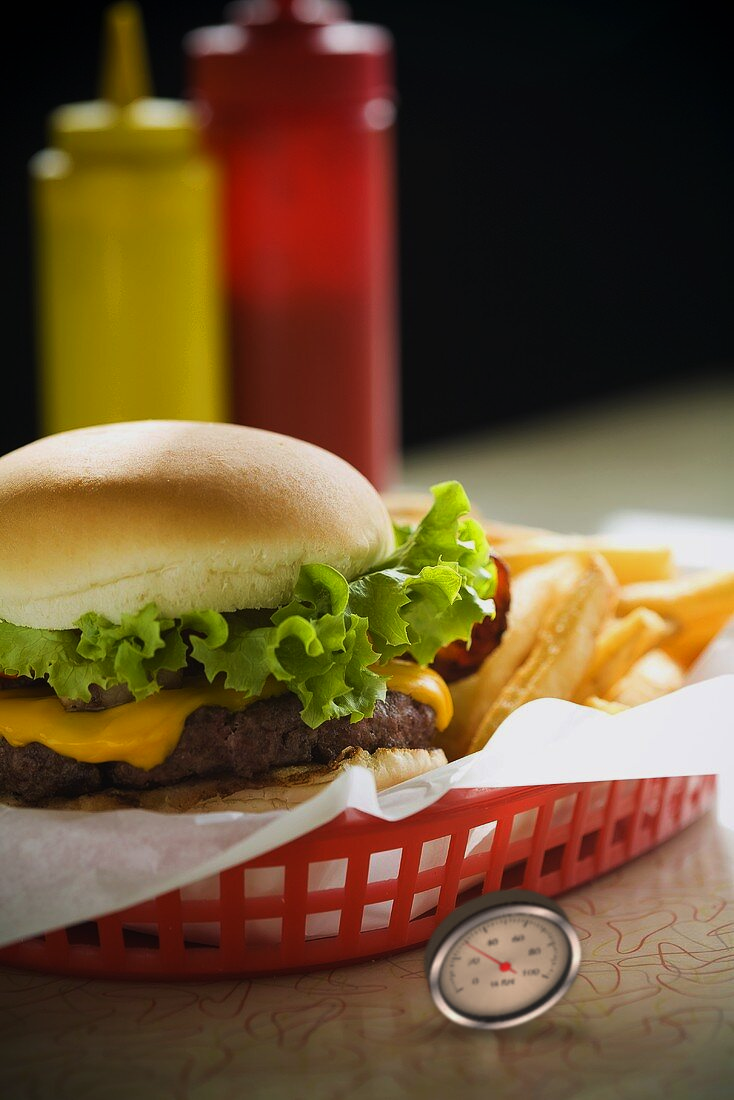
**30** %
